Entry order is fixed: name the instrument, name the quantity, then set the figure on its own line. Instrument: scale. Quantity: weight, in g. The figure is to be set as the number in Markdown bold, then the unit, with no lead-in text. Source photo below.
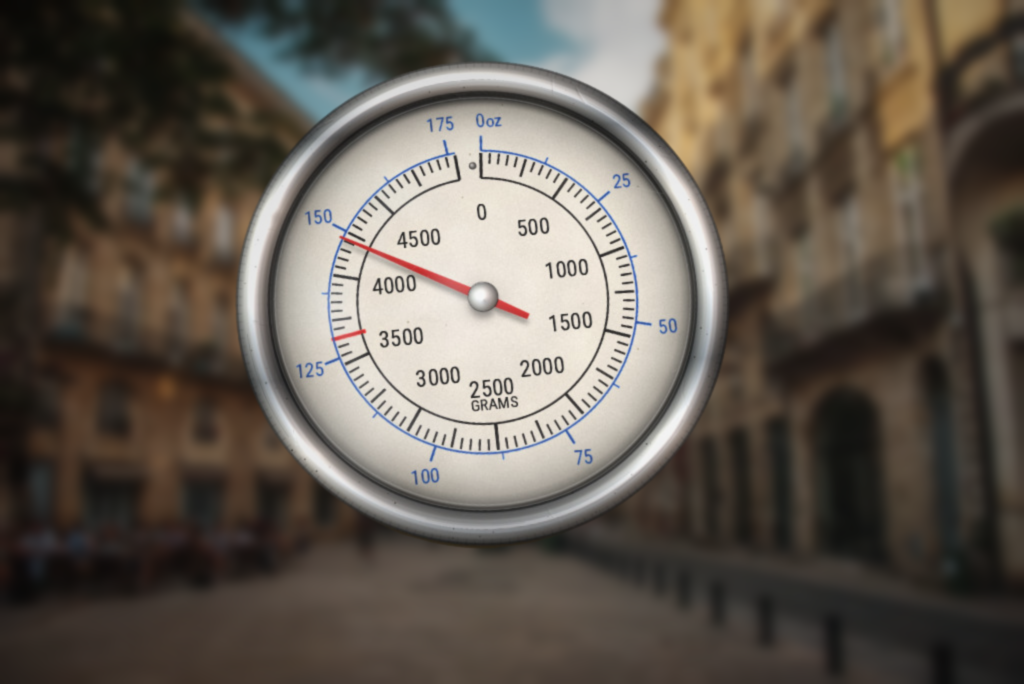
**4200** g
